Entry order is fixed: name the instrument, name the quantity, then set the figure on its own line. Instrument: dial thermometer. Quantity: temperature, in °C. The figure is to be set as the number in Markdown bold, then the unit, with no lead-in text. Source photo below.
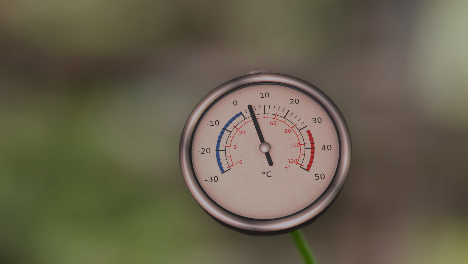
**4** °C
